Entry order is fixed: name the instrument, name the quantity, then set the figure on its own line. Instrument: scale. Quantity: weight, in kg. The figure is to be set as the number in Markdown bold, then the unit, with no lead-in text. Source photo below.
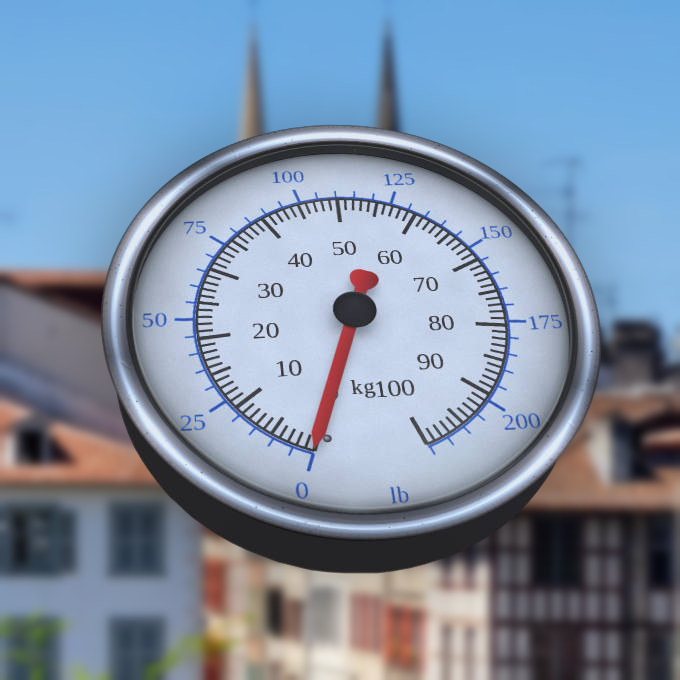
**0** kg
